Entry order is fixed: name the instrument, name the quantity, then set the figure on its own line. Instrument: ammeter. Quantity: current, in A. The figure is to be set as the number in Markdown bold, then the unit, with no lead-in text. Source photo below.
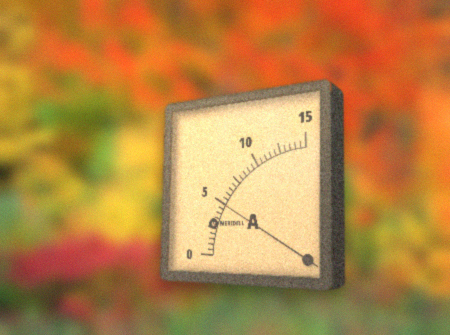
**5** A
